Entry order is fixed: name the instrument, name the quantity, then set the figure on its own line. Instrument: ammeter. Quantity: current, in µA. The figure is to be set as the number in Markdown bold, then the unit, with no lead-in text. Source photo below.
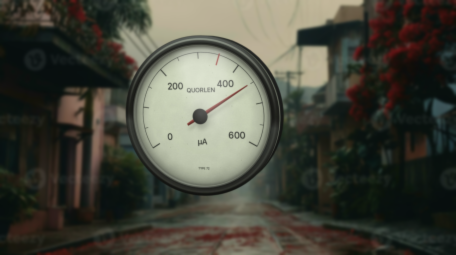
**450** µA
